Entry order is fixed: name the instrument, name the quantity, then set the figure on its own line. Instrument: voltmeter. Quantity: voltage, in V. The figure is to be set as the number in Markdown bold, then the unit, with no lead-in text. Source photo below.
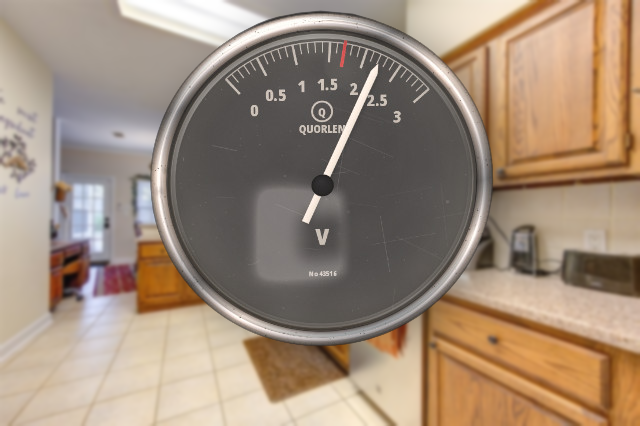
**2.2** V
